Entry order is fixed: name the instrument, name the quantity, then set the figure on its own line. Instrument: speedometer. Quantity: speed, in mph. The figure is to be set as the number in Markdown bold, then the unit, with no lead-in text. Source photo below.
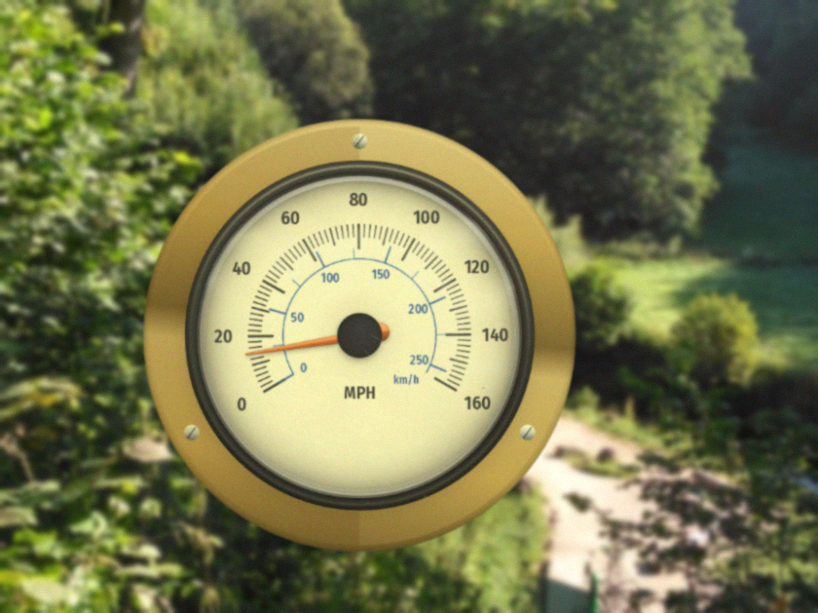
**14** mph
